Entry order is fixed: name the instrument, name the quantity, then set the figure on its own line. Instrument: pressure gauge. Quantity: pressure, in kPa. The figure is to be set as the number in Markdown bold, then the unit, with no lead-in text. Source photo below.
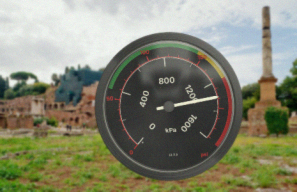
**1300** kPa
